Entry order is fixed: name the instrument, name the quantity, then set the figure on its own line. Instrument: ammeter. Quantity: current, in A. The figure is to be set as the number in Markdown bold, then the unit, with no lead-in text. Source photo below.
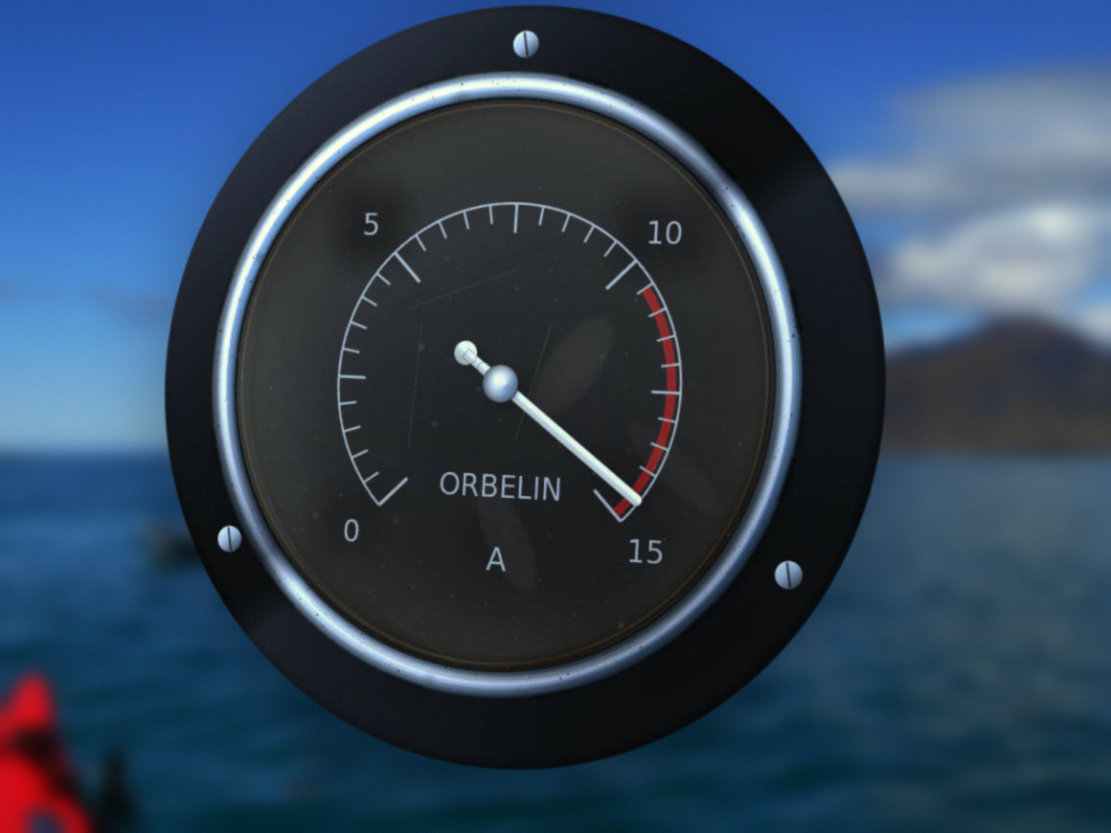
**14.5** A
